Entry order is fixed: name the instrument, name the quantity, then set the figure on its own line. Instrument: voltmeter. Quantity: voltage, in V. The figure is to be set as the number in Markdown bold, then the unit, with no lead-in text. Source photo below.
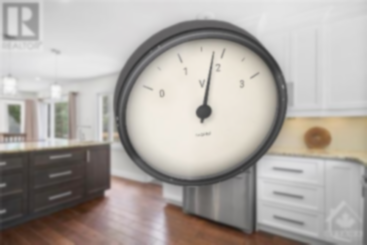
**1.75** V
